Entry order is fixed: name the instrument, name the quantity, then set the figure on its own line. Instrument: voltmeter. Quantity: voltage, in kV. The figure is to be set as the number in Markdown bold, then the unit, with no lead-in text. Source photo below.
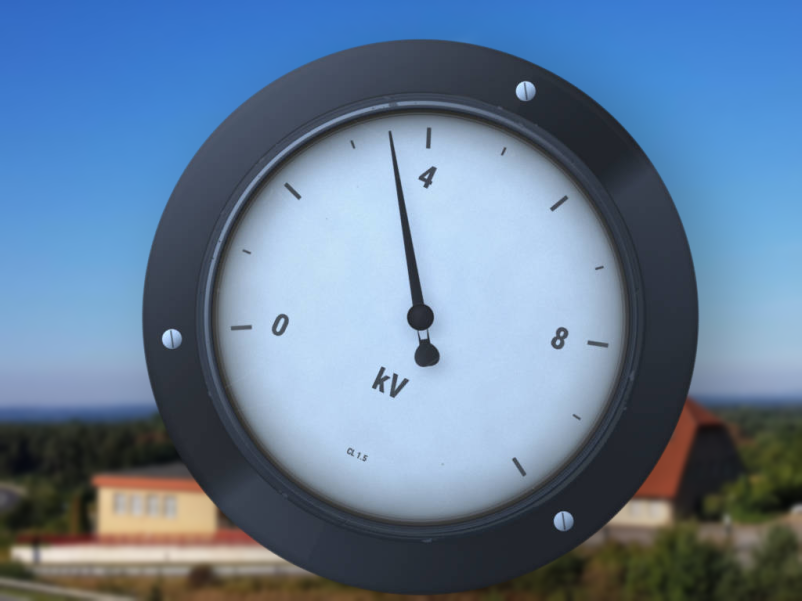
**3.5** kV
